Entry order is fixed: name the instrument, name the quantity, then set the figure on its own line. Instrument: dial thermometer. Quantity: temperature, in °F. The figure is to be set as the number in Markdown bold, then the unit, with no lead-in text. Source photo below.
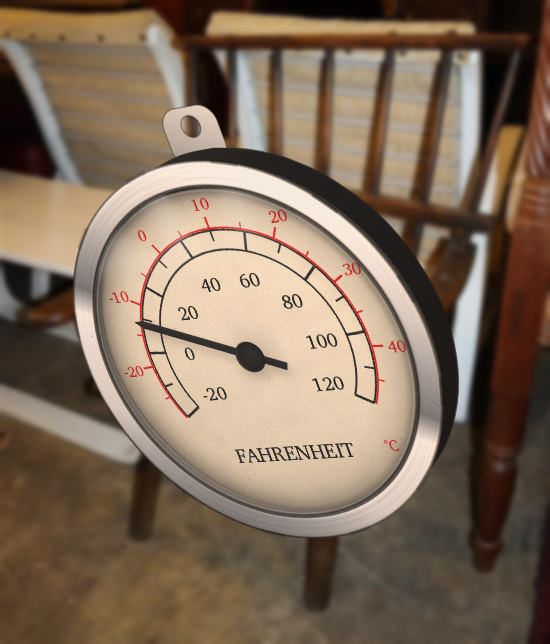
**10** °F
